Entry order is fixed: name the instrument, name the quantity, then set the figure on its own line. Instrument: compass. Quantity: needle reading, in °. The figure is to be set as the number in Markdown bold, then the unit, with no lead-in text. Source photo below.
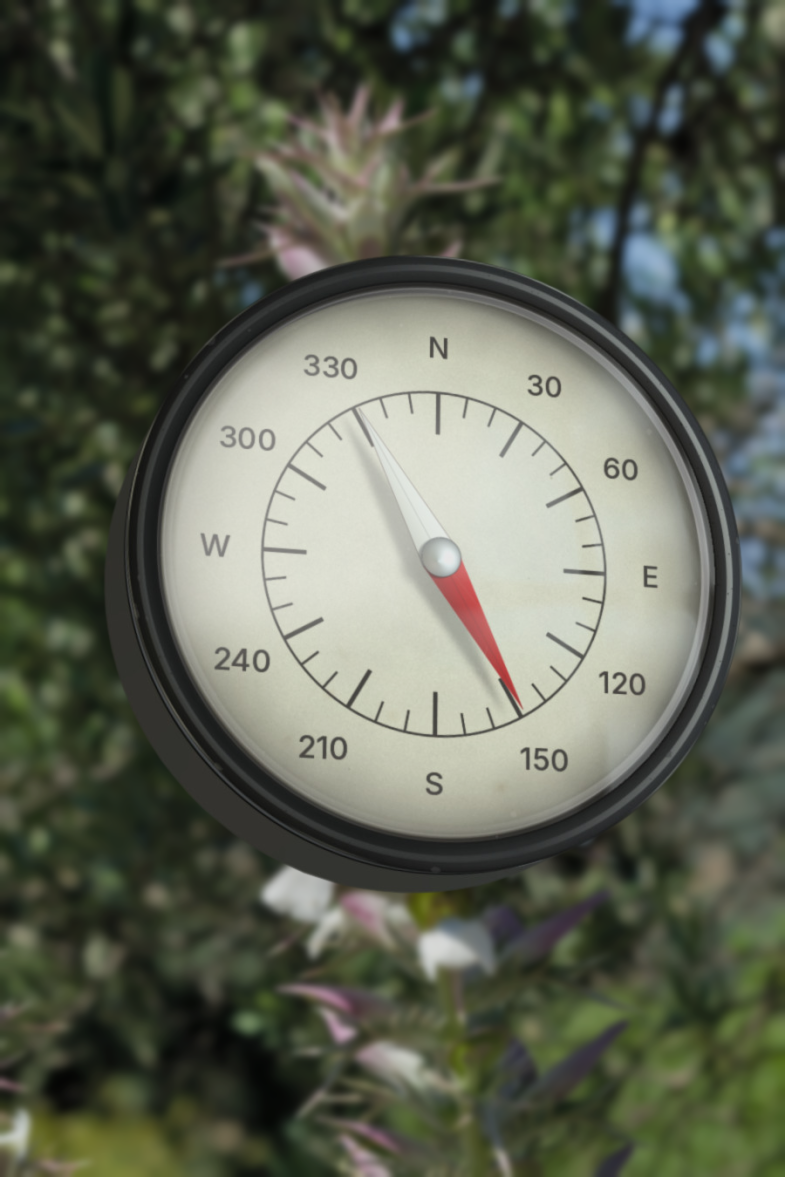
**150** °
